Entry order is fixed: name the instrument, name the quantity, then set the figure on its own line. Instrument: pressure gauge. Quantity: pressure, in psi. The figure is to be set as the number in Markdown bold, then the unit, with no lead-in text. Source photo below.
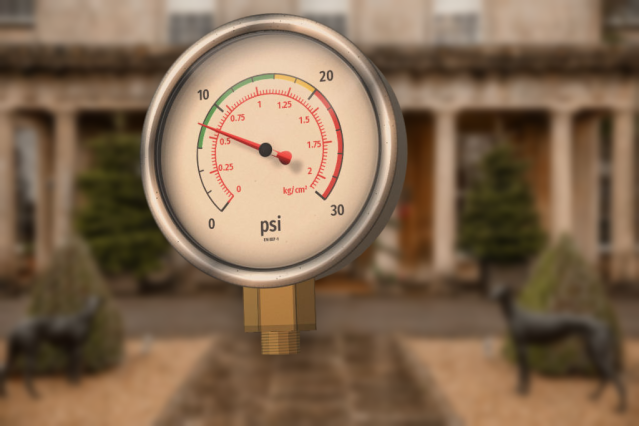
**8** psi
